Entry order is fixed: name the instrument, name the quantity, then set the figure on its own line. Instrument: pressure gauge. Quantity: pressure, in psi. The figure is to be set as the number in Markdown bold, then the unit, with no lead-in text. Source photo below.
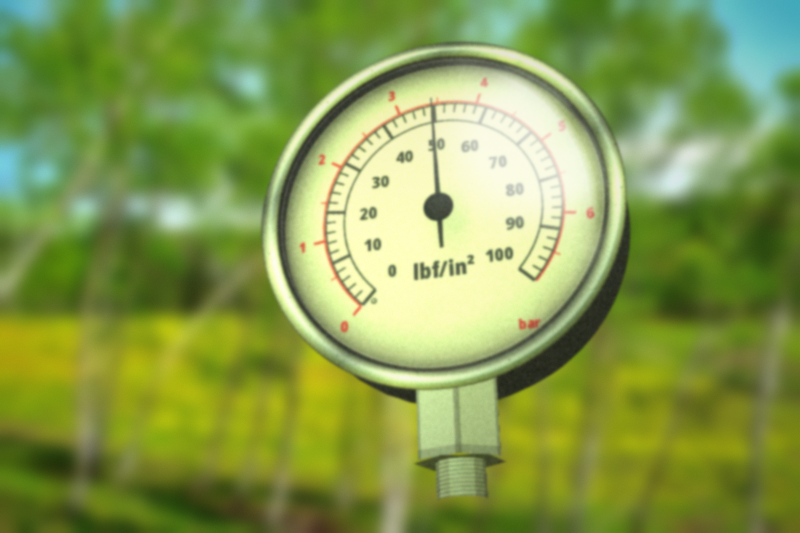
**50** psi
